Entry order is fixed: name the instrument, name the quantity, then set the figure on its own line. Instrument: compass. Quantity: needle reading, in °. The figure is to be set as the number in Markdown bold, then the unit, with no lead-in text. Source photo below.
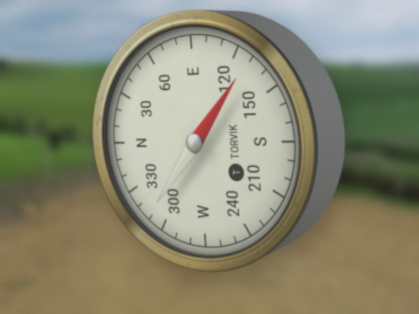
**130** °
